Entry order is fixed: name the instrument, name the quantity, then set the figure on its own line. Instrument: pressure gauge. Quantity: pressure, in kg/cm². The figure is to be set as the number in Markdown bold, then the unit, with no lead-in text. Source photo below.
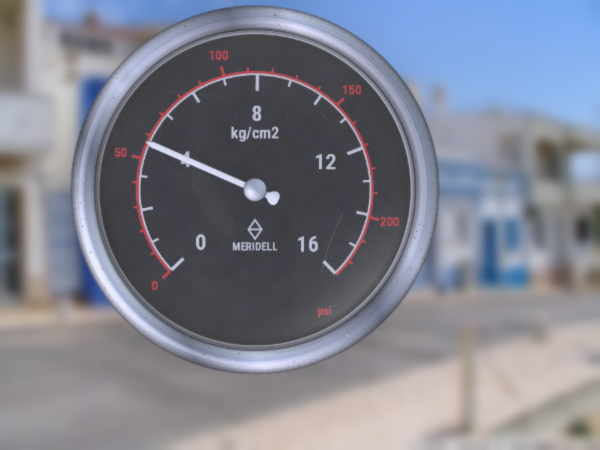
**4** kg/cm²
